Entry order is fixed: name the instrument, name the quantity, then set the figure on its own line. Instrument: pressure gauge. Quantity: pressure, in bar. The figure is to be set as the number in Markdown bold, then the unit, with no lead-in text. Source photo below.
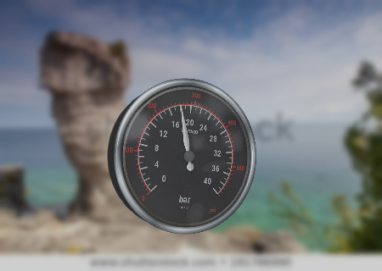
**18** bar
